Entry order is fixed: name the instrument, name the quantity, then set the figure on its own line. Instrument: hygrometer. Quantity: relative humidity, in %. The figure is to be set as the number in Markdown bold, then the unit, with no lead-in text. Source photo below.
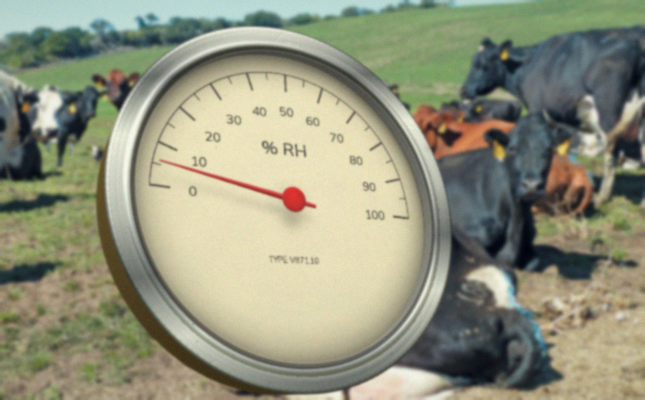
**5** %
